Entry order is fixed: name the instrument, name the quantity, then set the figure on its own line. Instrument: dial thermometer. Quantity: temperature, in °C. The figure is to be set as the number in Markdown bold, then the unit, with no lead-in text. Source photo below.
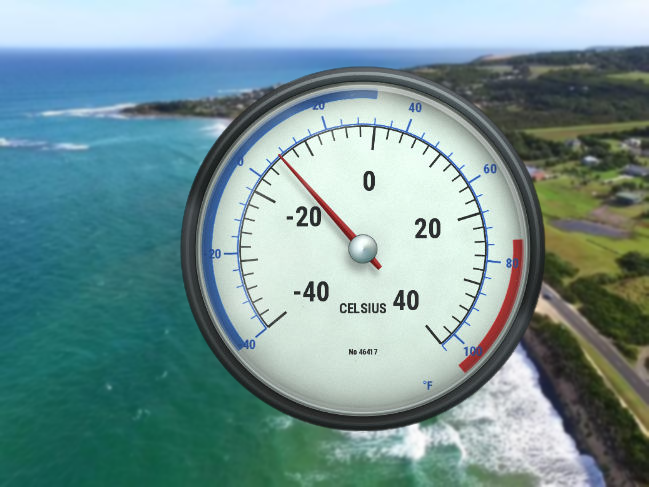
**-14** °C
